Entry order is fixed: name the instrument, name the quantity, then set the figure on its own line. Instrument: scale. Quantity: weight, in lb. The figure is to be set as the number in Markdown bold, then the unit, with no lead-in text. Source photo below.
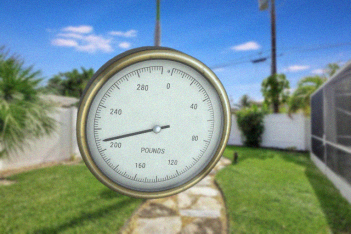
**210** lb
